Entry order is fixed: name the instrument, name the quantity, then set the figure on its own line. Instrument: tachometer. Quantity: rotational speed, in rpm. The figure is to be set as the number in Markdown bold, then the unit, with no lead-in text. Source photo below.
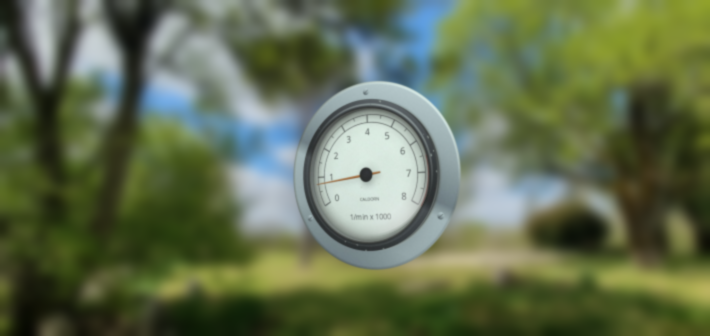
**750** rpm
